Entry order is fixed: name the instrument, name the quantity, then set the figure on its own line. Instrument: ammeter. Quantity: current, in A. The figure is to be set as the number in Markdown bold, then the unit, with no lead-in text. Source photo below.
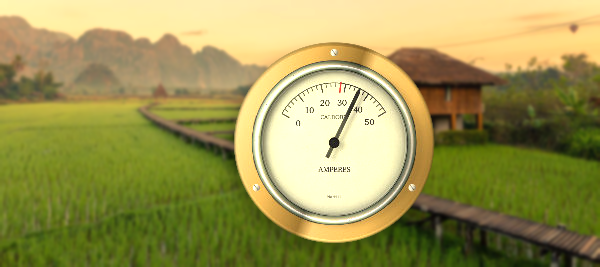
**36** A
